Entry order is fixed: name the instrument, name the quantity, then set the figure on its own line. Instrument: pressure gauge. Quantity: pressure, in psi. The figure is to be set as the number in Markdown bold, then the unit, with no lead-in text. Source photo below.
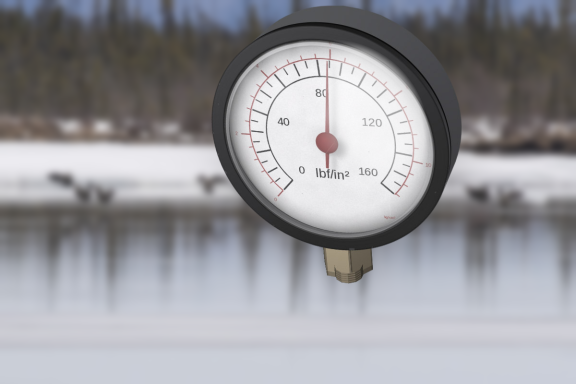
**85** psi
